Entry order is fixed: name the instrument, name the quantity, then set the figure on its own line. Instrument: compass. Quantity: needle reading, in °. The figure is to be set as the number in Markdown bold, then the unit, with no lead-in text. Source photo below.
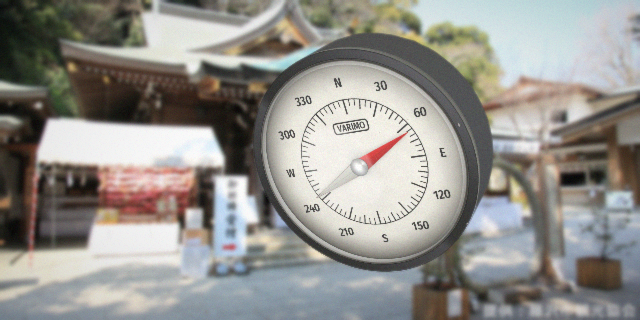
**65** °
